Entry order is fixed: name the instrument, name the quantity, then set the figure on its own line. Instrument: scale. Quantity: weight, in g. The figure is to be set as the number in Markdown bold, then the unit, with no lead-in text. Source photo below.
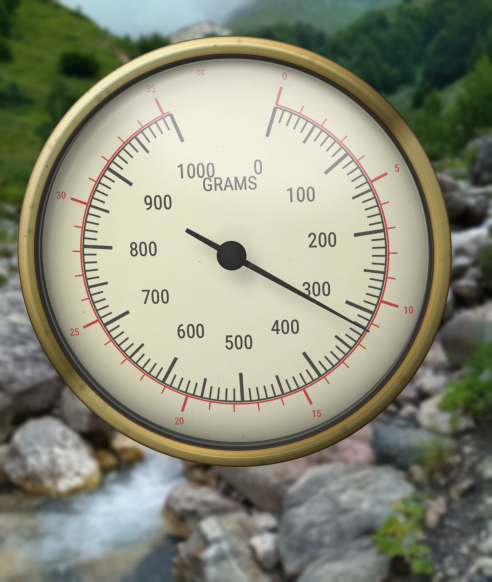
**320** g
